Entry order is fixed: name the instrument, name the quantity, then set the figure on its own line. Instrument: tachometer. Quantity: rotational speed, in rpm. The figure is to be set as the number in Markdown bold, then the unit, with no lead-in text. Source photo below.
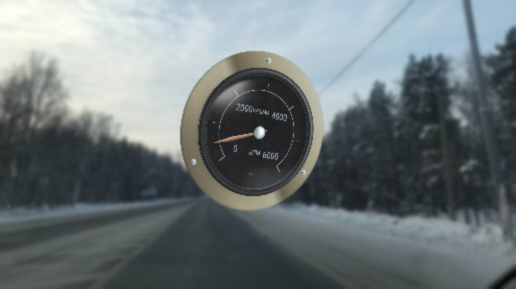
**500** rpm
